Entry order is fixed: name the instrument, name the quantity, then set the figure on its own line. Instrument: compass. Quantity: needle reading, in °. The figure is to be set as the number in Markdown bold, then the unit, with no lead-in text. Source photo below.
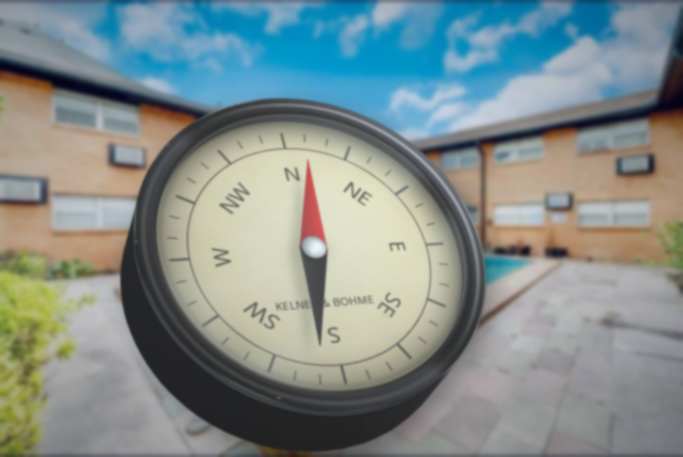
**10** °
